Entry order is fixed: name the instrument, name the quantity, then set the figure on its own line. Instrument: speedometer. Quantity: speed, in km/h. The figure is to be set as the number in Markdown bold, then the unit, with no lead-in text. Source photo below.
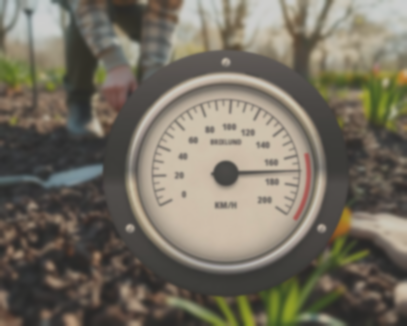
**170** km/h
